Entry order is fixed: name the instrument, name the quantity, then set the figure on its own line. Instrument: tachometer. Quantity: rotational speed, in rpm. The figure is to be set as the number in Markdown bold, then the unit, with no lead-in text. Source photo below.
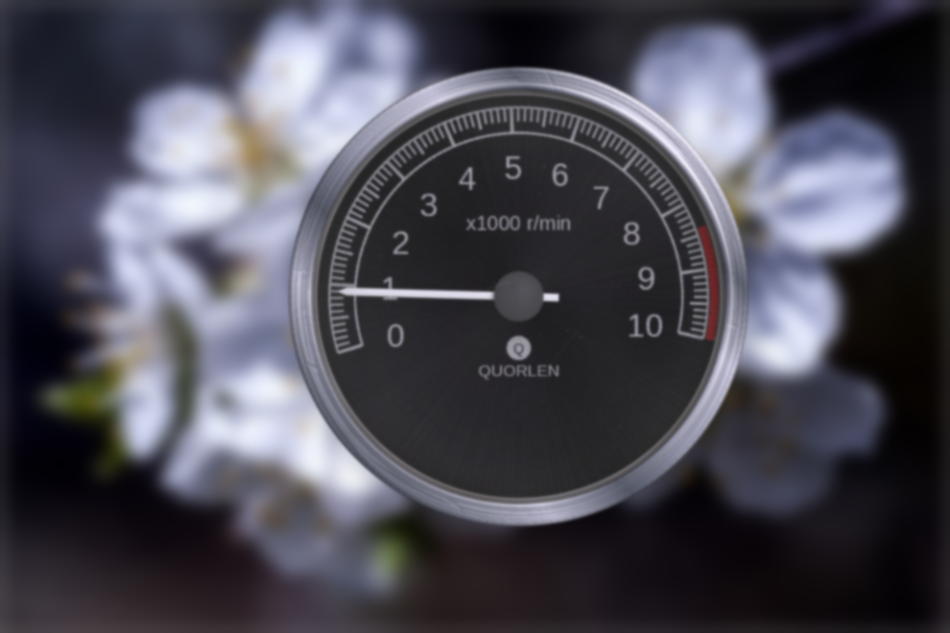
**900** rpm
